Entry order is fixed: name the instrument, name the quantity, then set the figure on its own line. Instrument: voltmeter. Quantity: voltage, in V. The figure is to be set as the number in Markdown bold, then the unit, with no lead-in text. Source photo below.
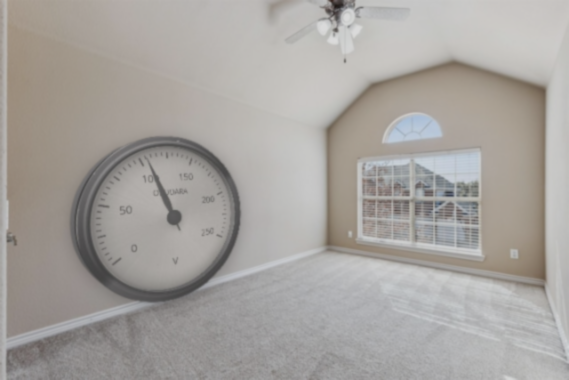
**105** V
